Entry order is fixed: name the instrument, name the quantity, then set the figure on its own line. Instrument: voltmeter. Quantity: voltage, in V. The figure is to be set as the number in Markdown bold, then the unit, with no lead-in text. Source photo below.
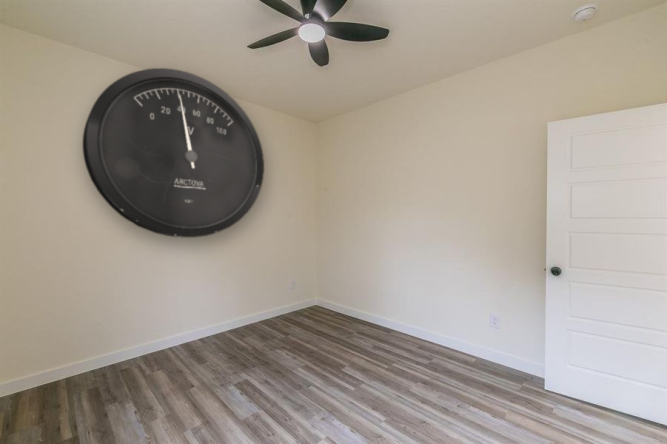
**40** V
